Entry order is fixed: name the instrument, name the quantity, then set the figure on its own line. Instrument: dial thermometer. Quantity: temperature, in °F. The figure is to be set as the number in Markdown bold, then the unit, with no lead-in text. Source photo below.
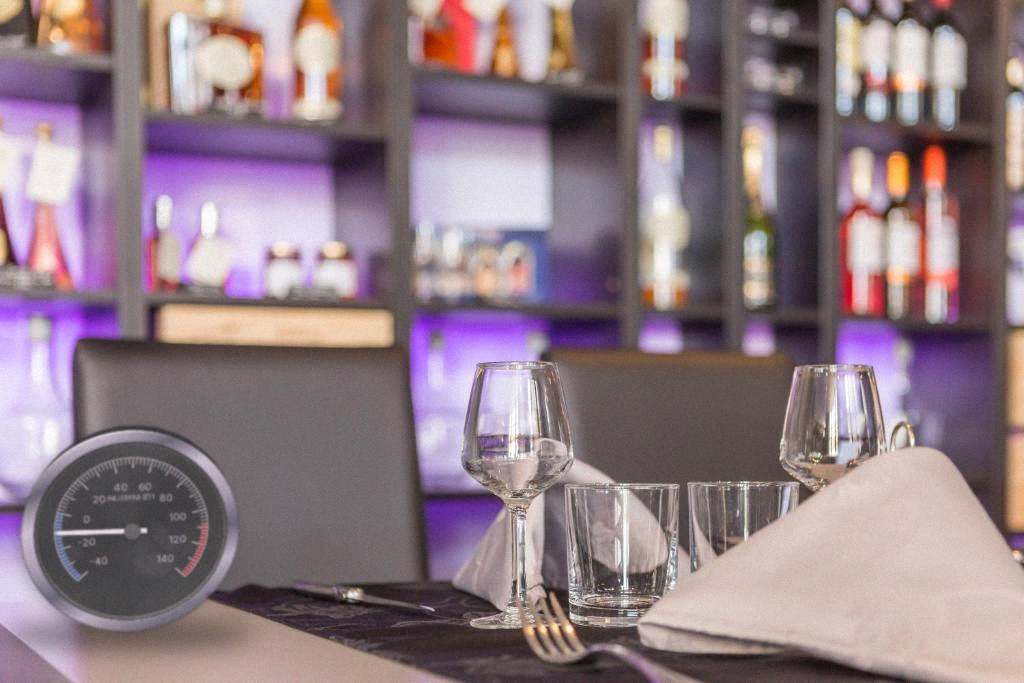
**-10** °F
